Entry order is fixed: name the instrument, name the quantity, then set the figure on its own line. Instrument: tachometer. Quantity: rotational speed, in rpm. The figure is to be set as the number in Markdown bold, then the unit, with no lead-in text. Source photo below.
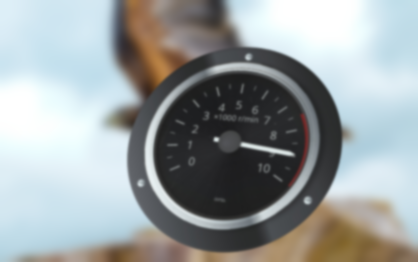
**9000** rpm
